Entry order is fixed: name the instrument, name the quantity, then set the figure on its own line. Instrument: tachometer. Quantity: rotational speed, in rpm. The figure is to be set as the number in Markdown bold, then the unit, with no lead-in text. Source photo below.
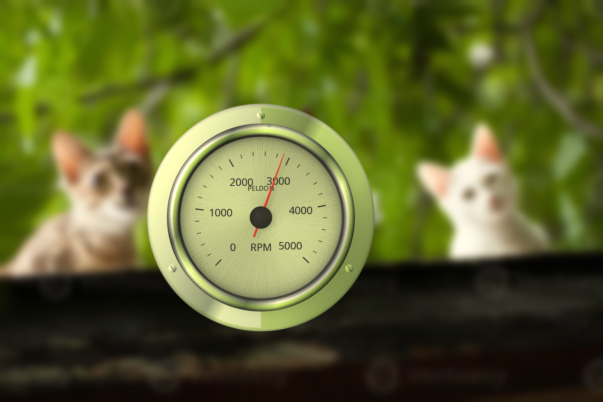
**2900** rpm
